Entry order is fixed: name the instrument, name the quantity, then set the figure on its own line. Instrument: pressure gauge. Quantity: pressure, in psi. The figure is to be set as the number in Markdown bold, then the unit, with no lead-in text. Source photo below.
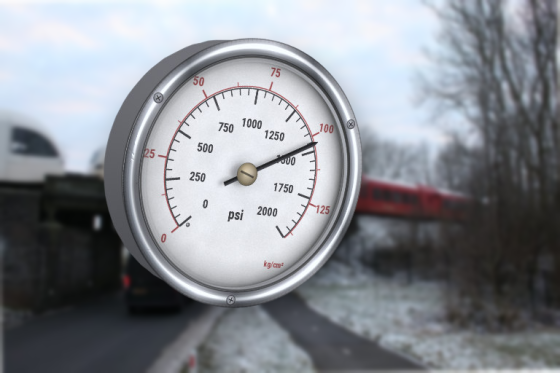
**1450** psi
